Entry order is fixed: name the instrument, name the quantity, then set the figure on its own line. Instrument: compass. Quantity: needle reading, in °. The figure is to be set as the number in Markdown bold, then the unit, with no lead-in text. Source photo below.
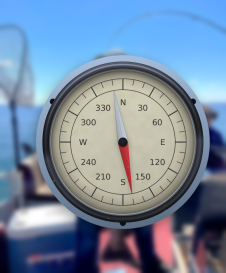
**170** °
